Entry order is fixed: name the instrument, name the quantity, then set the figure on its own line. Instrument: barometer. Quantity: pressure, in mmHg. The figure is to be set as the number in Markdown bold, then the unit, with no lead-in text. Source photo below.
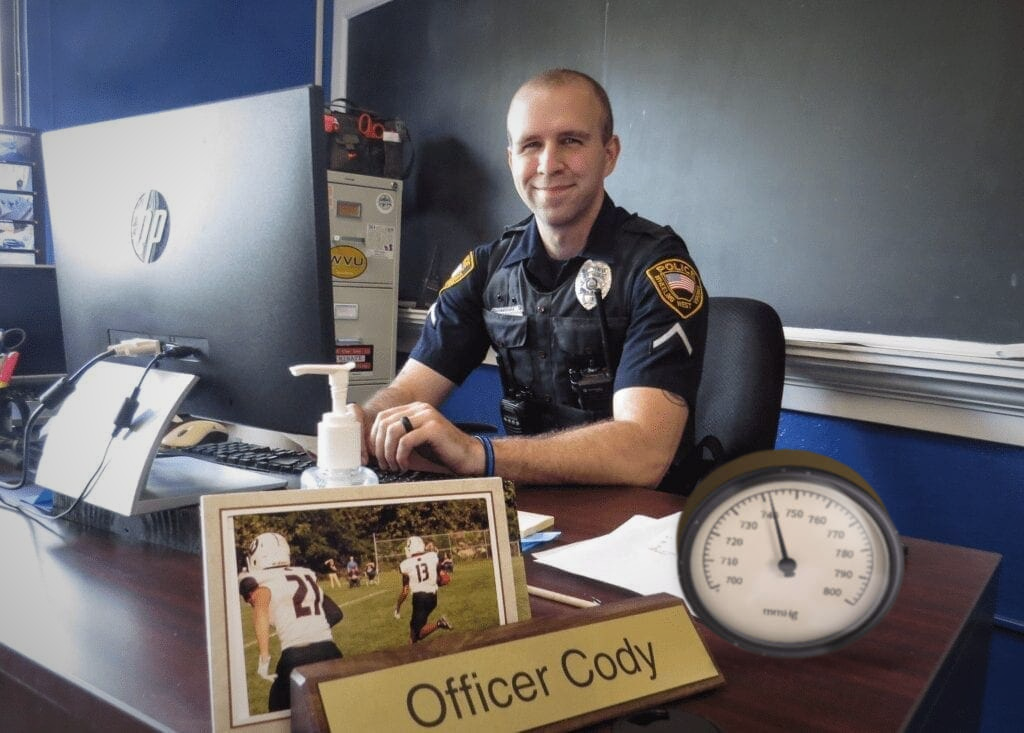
**742** mmHg
